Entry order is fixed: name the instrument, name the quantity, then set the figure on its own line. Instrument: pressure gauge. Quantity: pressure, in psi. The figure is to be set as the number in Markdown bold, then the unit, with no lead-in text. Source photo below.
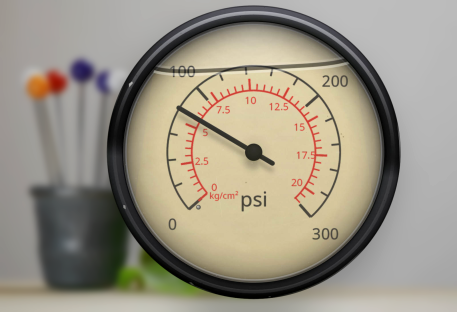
**80** psi
